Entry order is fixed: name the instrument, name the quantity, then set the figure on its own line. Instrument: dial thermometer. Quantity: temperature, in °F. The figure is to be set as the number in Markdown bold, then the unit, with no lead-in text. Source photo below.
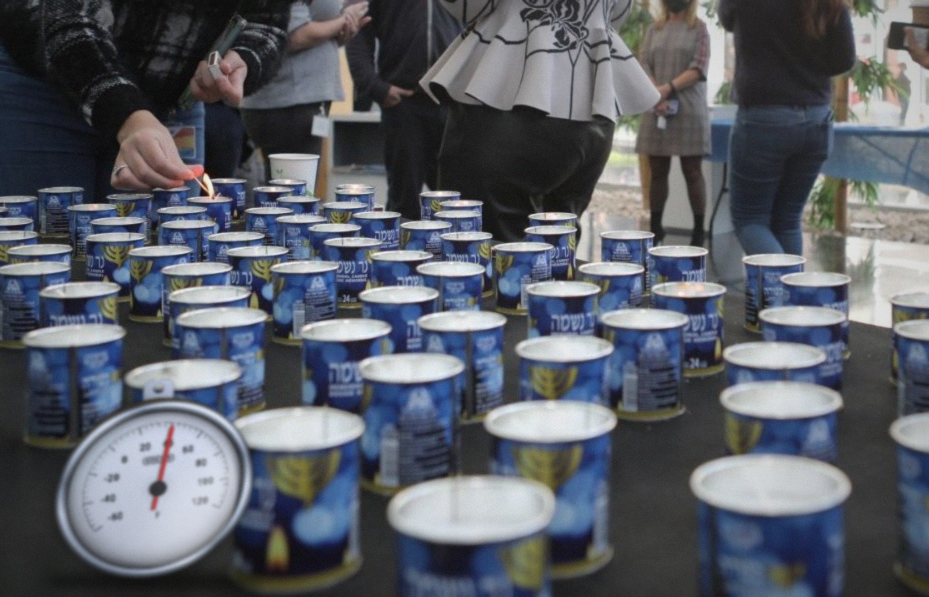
**40** °F
